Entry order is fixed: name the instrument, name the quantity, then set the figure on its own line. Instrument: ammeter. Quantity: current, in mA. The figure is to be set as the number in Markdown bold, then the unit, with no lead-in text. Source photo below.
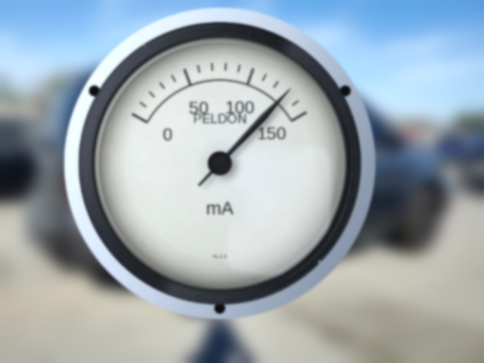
**130** mA
